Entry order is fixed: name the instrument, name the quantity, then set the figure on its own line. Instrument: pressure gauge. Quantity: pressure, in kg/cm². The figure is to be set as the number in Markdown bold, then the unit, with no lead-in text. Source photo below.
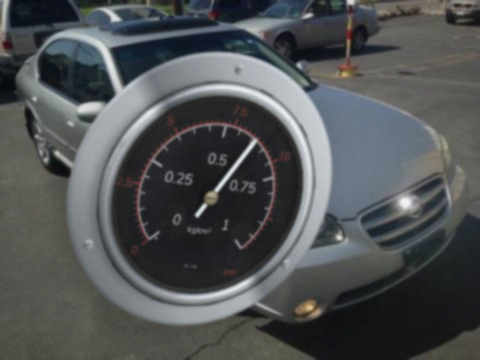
**0.6** kg/cm²
